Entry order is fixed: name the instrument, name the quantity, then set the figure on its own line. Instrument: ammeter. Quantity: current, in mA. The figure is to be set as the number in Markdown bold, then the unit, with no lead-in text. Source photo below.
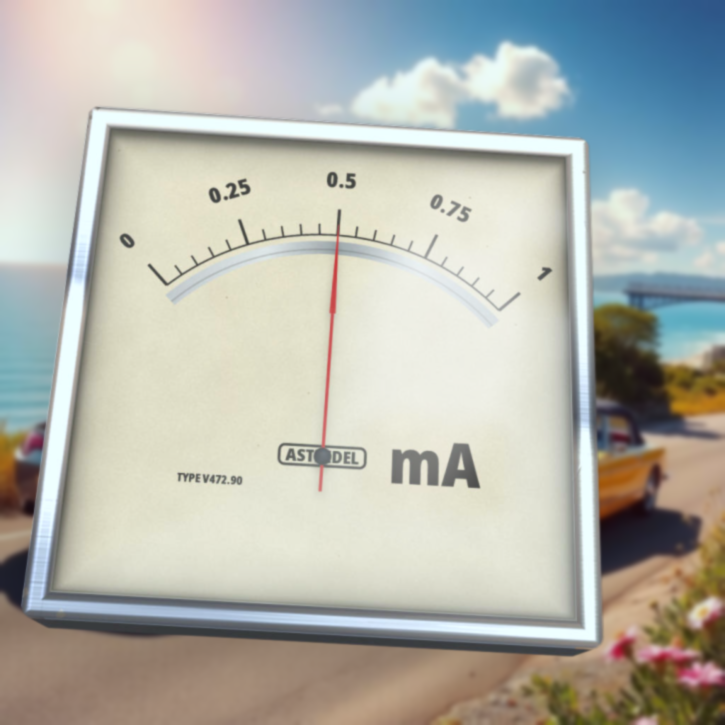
**0.5** mA
